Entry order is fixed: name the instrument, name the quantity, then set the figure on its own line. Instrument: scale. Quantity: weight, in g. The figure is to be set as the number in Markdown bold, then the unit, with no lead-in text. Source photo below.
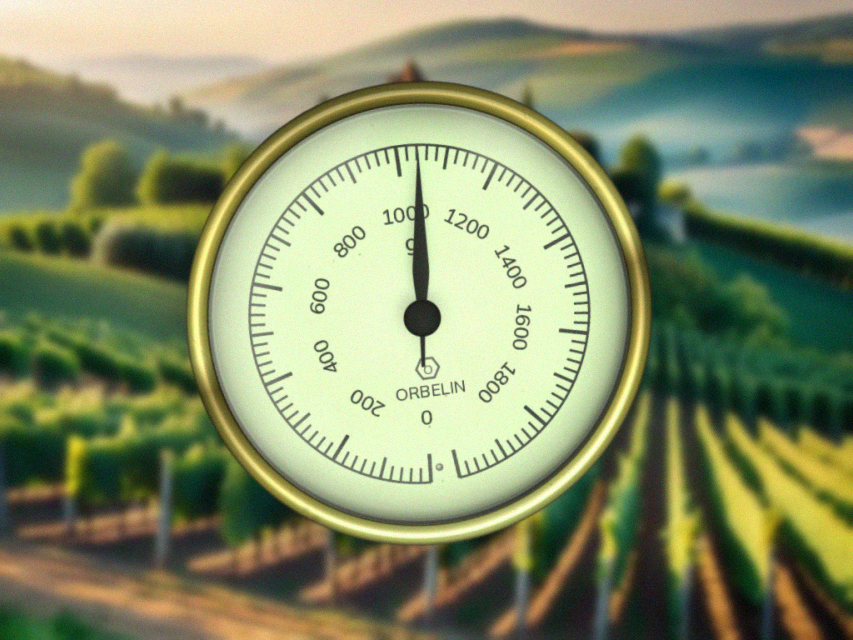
**1040** g
